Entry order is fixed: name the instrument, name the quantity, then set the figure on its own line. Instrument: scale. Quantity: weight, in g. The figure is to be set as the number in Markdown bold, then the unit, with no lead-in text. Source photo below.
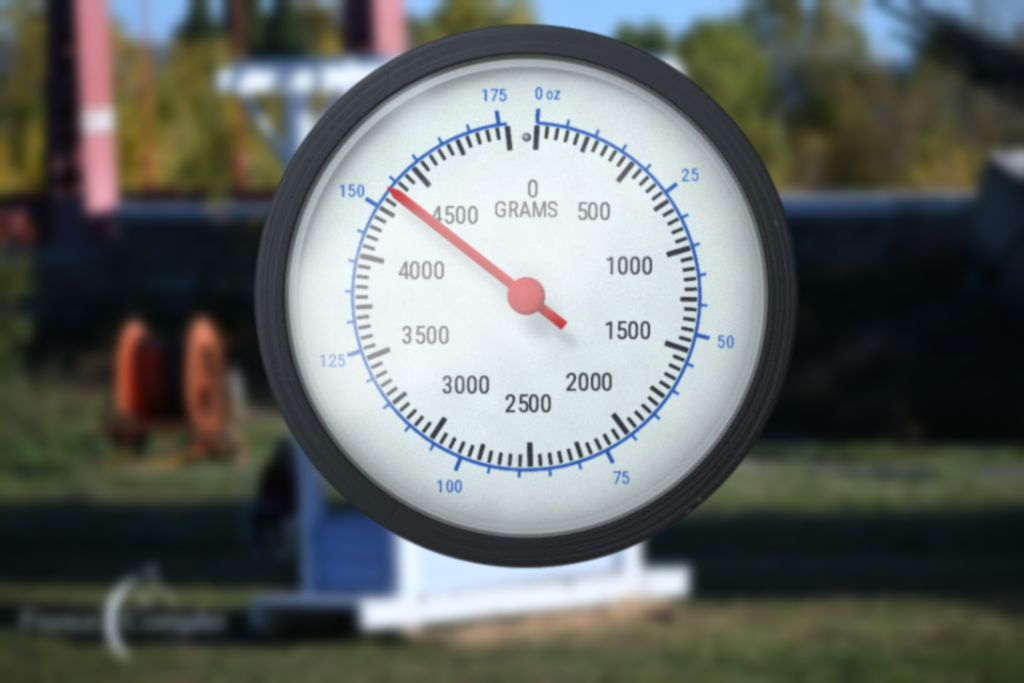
**4350** g
